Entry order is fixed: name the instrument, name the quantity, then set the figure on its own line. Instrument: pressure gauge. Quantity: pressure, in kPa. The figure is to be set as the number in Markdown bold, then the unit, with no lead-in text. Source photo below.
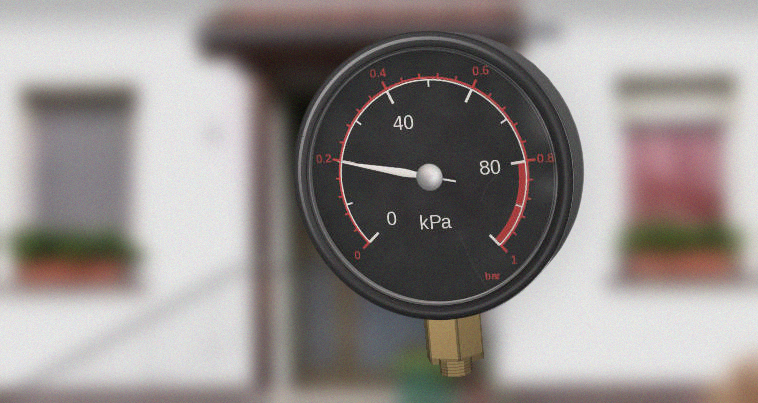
**20** kPa
